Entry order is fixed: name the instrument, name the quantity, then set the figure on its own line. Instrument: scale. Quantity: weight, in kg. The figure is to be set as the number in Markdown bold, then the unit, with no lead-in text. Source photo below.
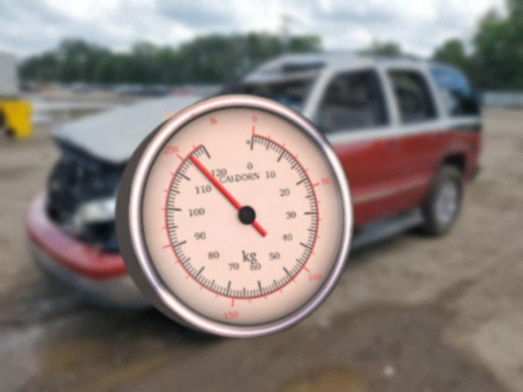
**115** kg
